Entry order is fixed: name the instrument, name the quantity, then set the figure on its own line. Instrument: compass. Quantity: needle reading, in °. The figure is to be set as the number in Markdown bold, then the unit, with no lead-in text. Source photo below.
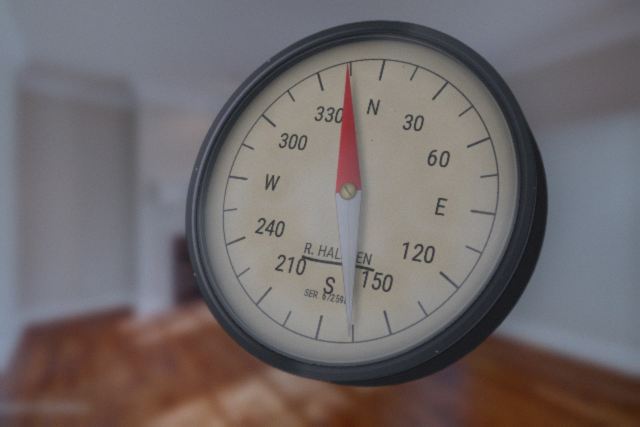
**345** °
